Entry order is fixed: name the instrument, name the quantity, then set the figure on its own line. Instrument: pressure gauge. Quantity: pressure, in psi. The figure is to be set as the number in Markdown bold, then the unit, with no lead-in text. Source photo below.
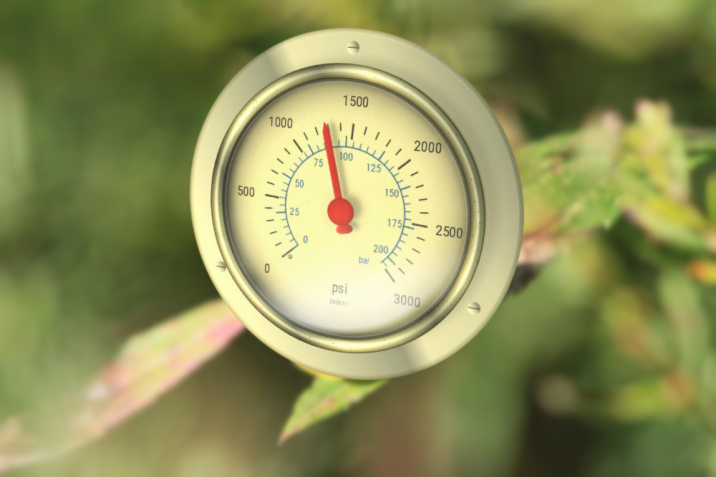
**1300** psi
